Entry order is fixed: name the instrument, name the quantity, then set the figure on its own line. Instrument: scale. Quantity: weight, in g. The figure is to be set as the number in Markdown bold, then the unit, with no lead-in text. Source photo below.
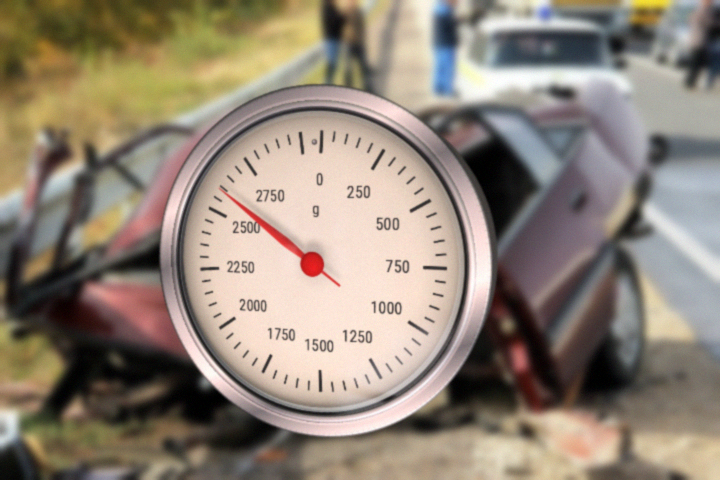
**2600** g
